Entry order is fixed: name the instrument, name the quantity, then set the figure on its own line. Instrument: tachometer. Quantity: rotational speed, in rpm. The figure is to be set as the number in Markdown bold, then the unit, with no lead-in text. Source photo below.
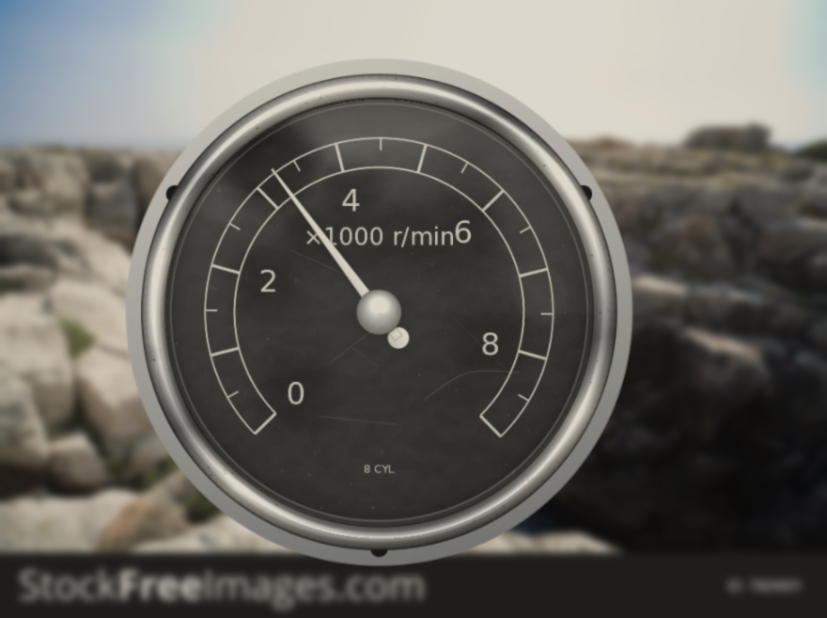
**3250** rpm
